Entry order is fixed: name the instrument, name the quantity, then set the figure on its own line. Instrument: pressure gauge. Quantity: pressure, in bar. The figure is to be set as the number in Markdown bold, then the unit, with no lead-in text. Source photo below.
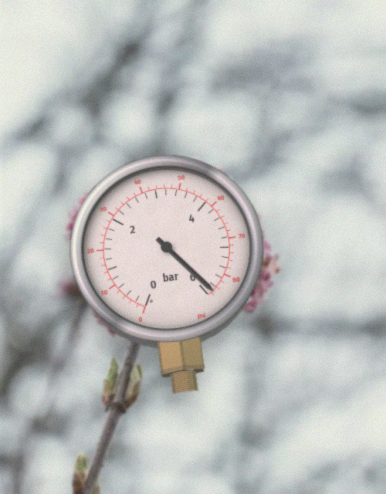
**5.9** bar
